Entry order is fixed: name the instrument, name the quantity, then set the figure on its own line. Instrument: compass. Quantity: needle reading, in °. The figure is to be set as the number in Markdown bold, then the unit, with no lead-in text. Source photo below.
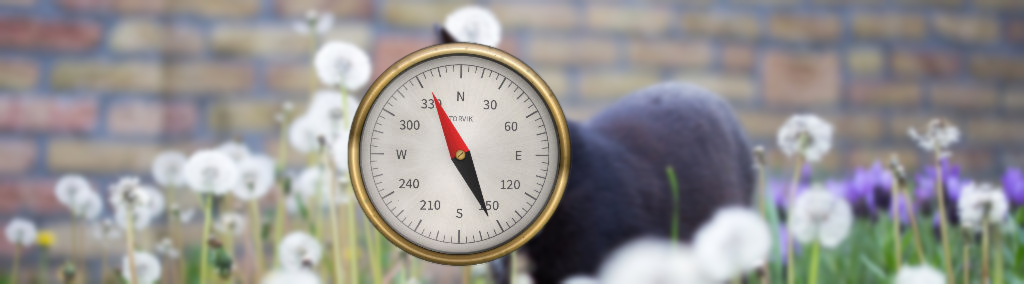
**335** °
